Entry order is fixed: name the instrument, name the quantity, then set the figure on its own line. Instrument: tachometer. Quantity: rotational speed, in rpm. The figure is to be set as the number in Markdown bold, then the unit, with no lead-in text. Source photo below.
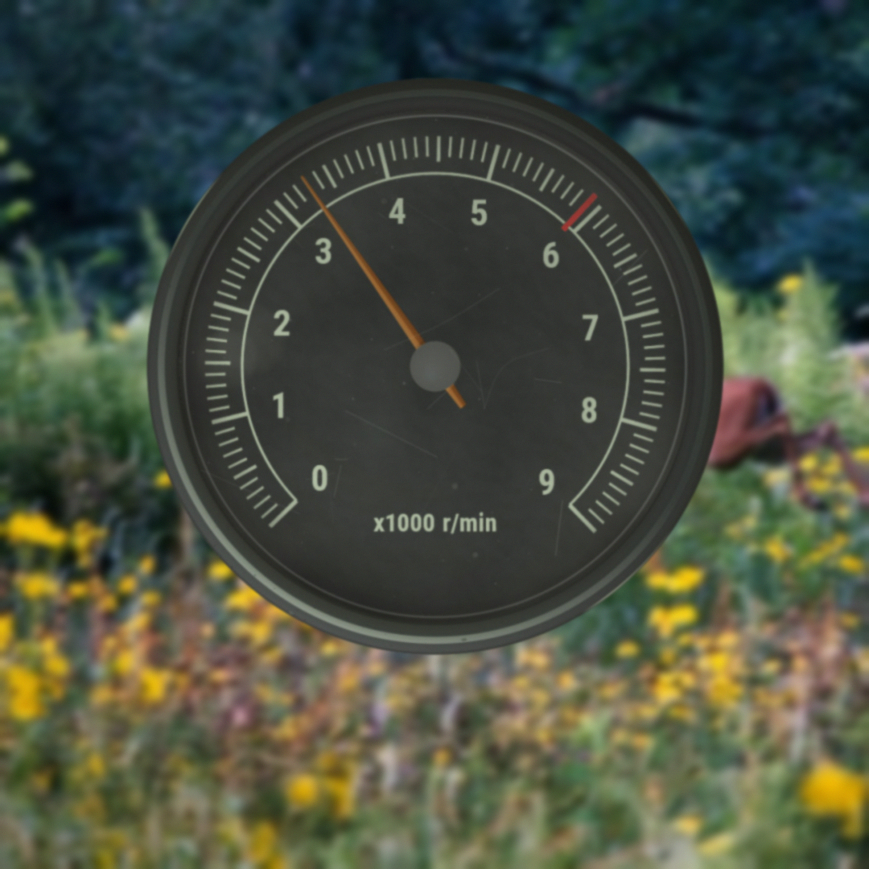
**3300** rpm
